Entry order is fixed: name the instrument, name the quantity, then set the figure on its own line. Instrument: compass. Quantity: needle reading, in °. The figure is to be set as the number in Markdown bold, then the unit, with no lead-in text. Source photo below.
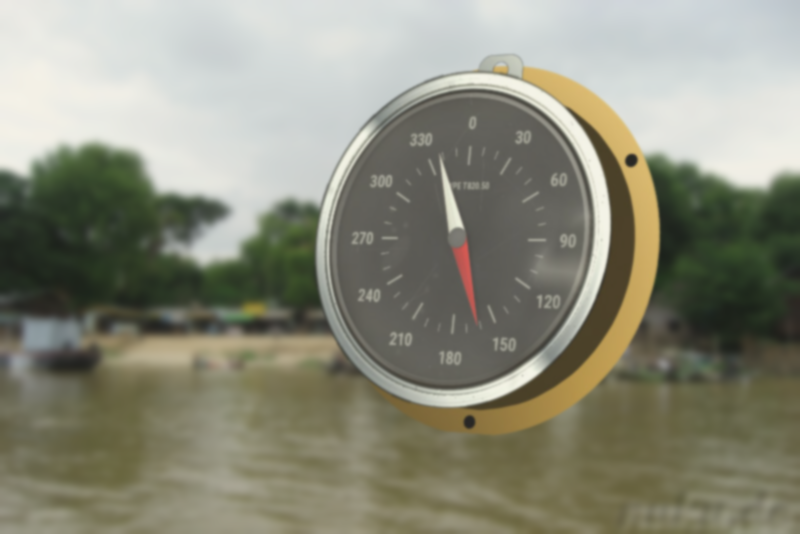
**160** °
